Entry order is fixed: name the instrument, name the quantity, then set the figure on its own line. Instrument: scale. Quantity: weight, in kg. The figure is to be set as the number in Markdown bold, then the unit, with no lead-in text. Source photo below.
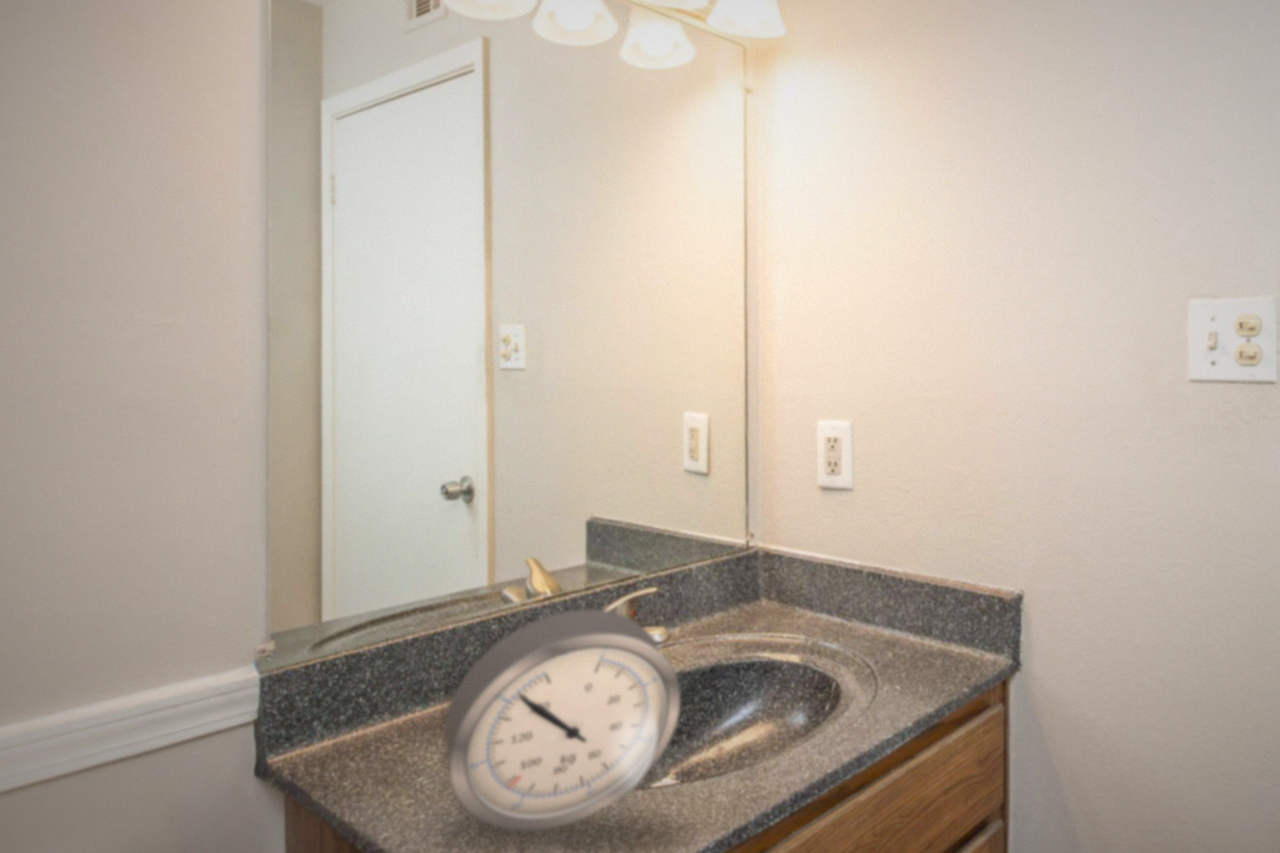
**140** kg
